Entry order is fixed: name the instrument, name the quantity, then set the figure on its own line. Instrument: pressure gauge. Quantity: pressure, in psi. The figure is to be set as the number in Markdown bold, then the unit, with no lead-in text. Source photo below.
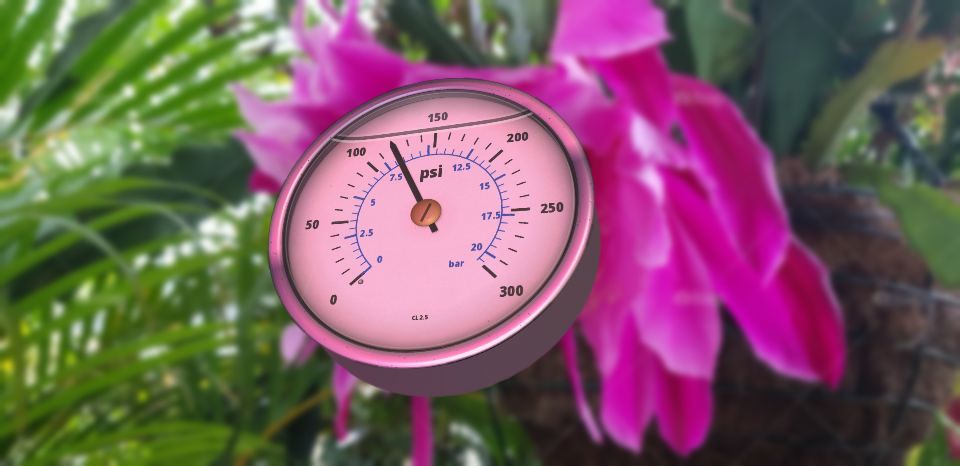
**120** psi
